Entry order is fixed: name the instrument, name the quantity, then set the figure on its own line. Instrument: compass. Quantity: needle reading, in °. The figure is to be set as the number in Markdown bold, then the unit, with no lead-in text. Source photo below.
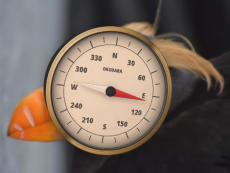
**97.5** °
